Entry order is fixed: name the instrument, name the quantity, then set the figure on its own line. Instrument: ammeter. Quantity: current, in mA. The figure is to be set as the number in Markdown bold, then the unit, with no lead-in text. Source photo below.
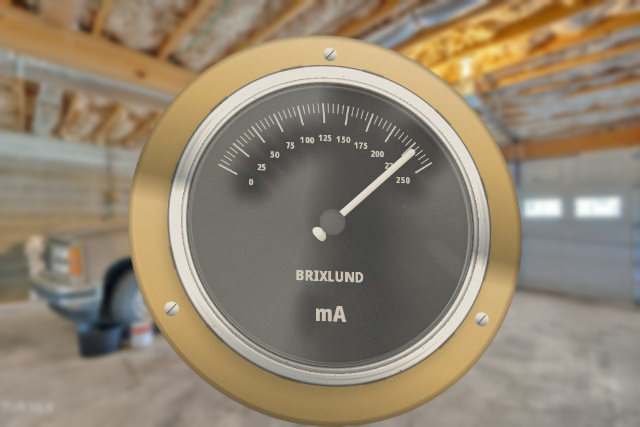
**230** mA
